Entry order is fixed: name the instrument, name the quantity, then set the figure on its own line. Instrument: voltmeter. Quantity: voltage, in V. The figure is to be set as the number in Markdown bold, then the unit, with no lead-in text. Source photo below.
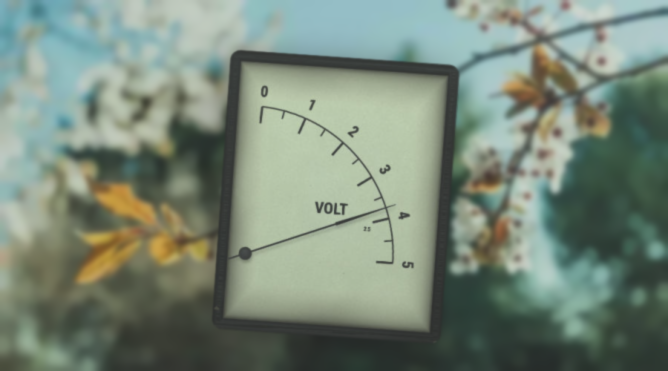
**3.75** V
